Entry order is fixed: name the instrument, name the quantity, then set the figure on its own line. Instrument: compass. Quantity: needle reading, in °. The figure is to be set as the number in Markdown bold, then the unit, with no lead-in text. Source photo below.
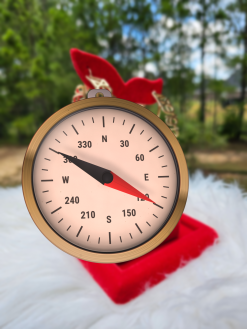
**120** °
